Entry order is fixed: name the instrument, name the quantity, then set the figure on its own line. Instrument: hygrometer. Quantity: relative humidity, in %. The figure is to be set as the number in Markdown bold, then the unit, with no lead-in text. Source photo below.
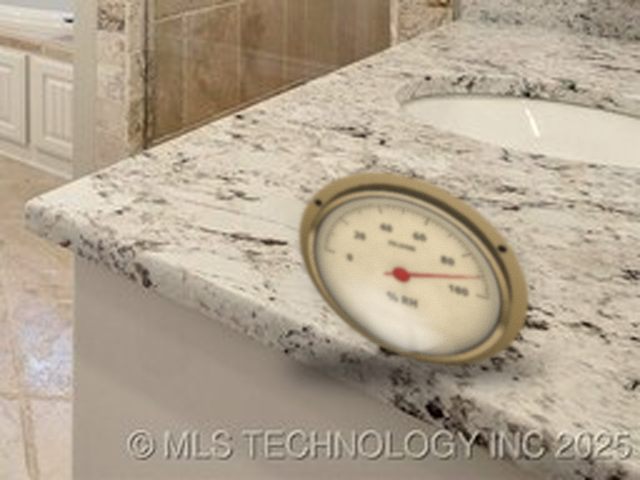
**90** %
